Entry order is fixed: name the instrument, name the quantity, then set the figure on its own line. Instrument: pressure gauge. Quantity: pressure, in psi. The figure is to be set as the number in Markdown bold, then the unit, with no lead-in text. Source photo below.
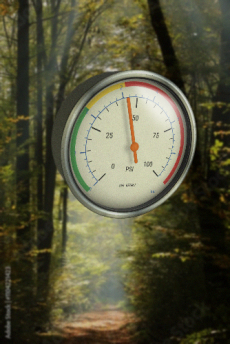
**45** psi
